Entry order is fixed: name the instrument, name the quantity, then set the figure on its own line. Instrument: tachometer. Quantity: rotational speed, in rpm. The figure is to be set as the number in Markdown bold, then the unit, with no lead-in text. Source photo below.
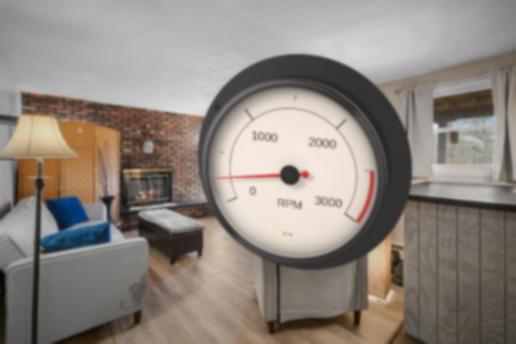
**250** rpm
